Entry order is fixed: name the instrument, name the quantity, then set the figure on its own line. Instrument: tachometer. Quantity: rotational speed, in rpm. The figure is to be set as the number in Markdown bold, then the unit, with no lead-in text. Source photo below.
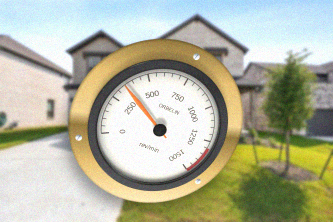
**350** rpm
